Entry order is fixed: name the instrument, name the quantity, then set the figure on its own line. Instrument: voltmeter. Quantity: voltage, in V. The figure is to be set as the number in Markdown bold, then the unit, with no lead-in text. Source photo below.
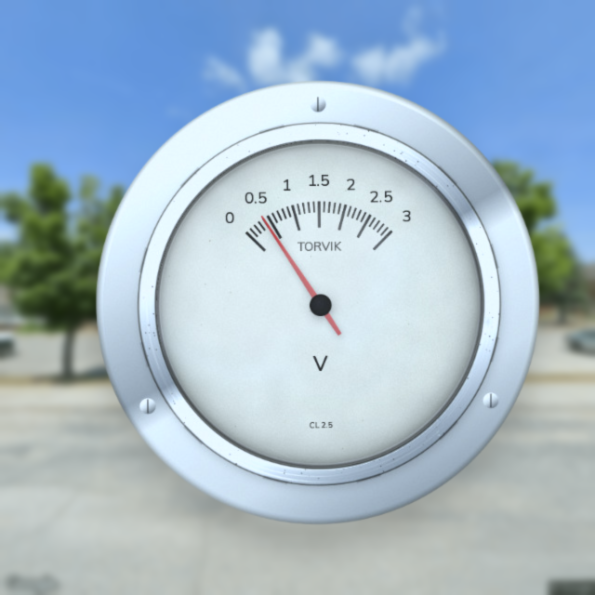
**0.4** V
